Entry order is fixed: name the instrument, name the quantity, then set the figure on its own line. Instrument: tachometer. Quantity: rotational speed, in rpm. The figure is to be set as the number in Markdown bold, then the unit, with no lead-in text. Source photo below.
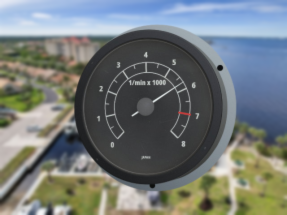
**5750** rpm
